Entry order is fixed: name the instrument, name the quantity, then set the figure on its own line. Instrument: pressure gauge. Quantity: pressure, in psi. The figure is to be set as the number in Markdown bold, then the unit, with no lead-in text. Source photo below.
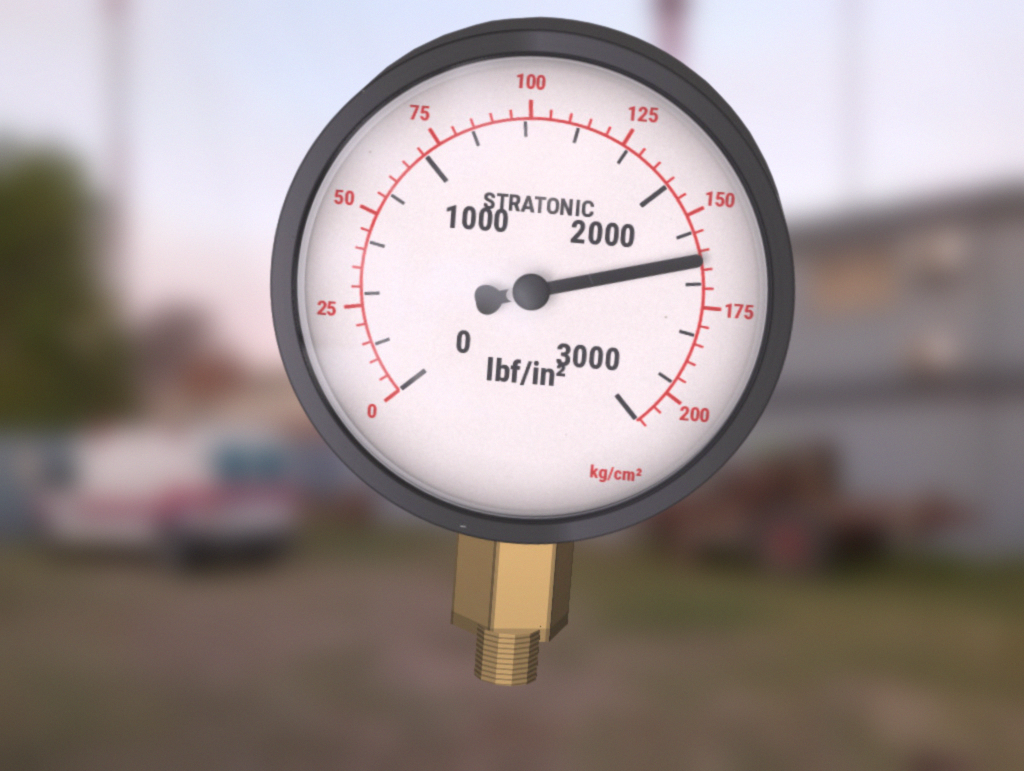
**2300** psi
